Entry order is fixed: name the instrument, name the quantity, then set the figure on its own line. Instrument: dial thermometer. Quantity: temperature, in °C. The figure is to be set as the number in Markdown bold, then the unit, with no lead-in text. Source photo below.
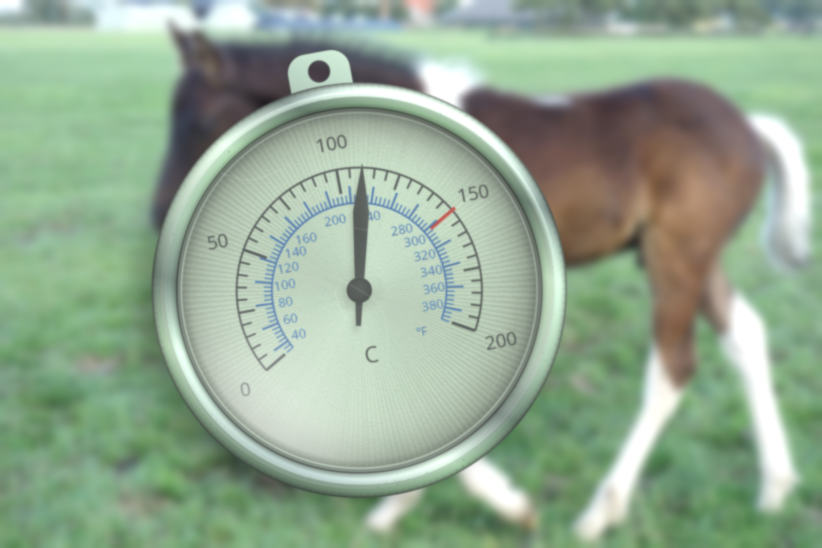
**110** °C
